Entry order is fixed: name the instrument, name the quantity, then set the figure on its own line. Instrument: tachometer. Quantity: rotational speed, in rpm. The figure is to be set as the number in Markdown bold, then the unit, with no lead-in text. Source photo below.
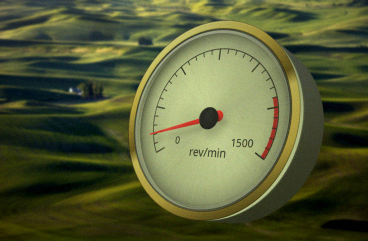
**100** rpm
